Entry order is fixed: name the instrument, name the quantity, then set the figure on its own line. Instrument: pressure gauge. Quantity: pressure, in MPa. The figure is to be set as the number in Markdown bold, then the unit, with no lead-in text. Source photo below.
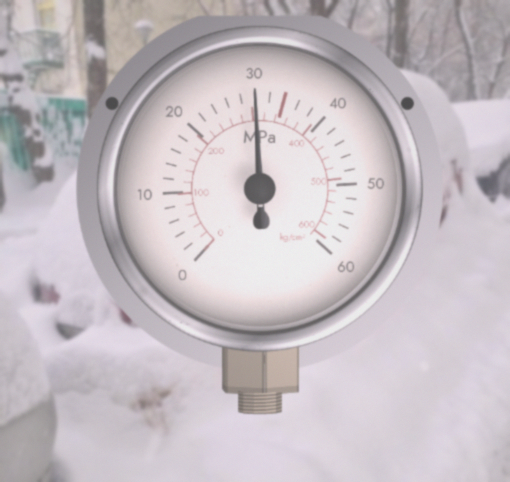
**30** MPa
